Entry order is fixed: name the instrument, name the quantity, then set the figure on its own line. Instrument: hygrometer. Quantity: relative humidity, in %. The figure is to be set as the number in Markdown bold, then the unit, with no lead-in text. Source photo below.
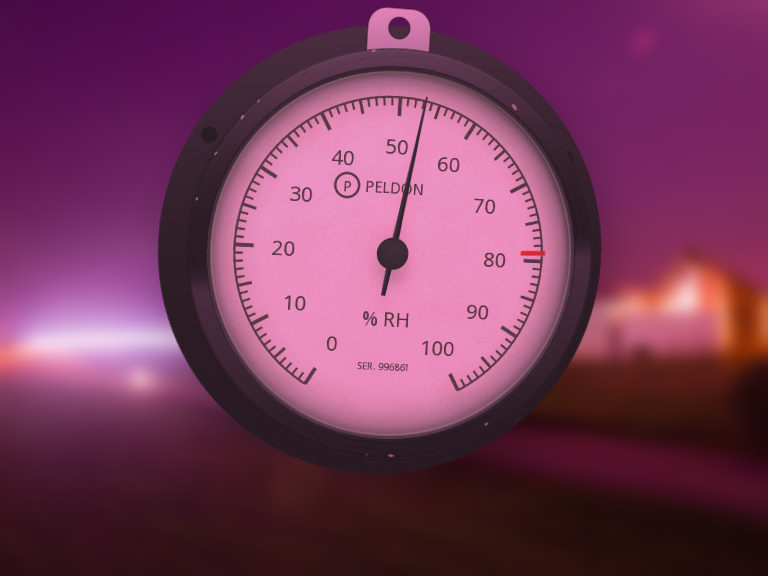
**53** %
